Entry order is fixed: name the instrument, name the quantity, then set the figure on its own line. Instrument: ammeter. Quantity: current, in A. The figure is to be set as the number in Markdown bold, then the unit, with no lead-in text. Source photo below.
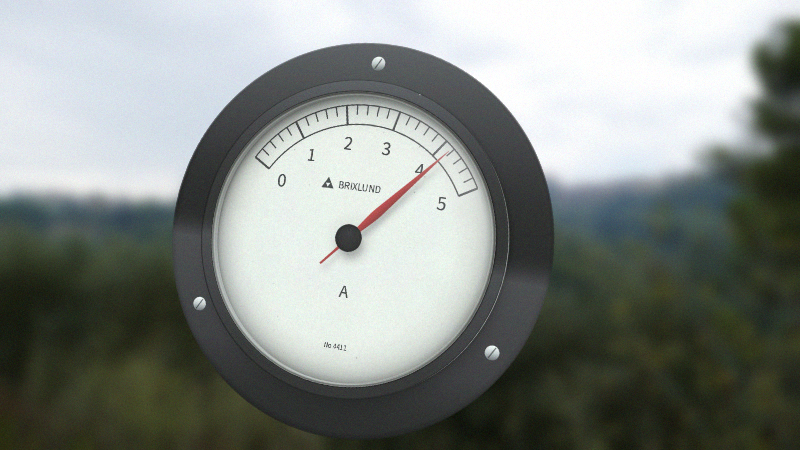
**4.2** A
